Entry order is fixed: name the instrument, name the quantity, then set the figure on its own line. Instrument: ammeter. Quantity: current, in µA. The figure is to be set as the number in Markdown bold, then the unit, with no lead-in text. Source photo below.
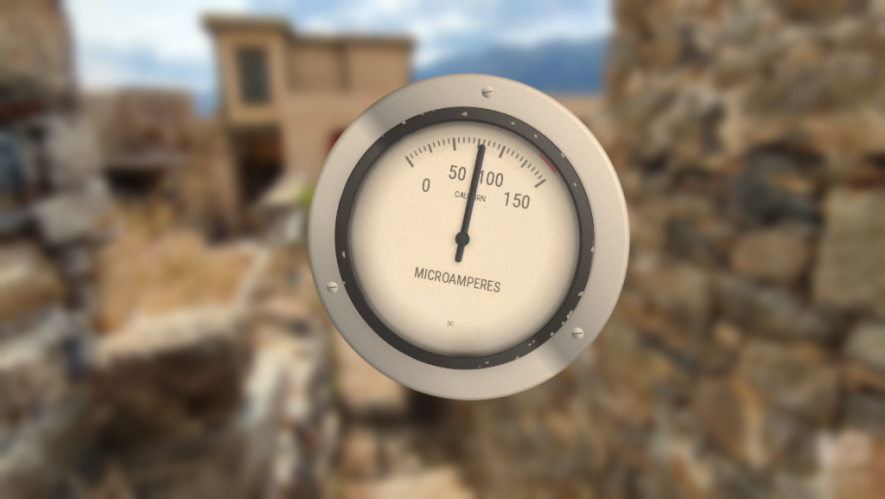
**80** µA
